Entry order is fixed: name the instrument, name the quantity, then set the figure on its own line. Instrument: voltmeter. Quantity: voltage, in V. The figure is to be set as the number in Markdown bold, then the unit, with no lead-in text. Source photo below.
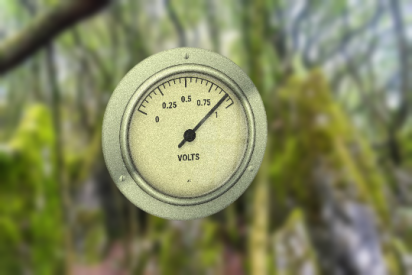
**0.9** V
